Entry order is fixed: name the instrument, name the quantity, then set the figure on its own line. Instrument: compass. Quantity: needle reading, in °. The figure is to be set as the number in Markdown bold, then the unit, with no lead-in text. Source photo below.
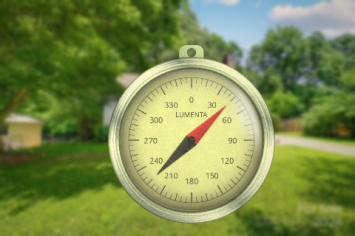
**45** °
